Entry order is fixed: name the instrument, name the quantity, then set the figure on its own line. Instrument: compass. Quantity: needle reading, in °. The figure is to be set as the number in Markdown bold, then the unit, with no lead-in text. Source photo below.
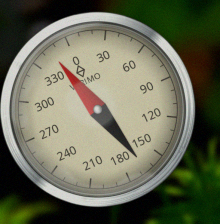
**345** °
